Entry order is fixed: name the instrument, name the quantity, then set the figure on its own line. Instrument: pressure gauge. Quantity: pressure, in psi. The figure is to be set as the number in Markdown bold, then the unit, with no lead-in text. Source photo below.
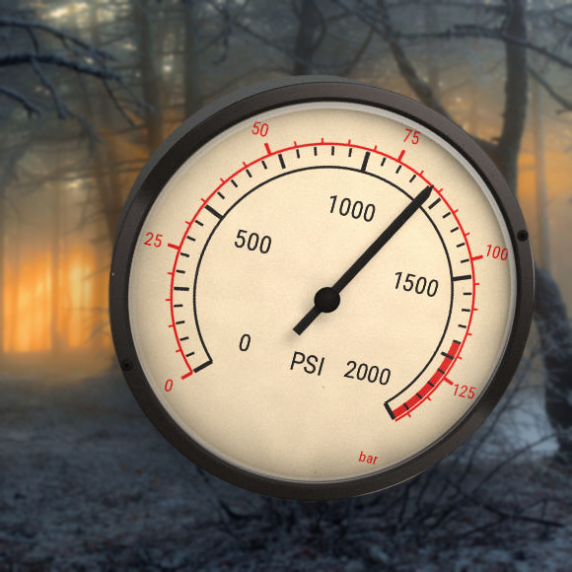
**1200** psi
